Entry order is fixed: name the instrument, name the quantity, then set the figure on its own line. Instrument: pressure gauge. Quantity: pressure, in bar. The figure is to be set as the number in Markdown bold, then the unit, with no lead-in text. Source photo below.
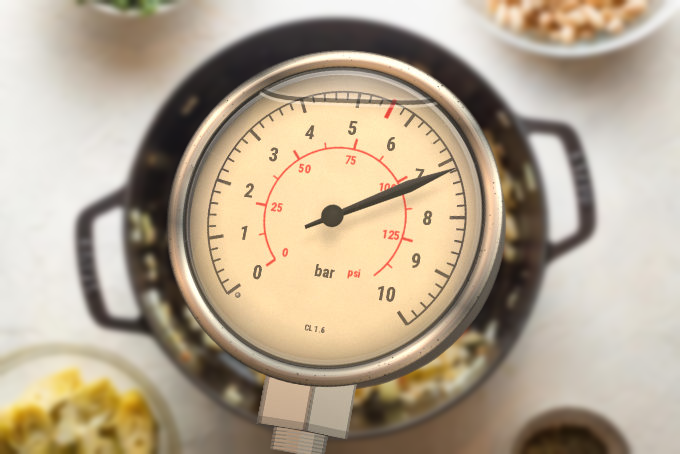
**7.2** bar
